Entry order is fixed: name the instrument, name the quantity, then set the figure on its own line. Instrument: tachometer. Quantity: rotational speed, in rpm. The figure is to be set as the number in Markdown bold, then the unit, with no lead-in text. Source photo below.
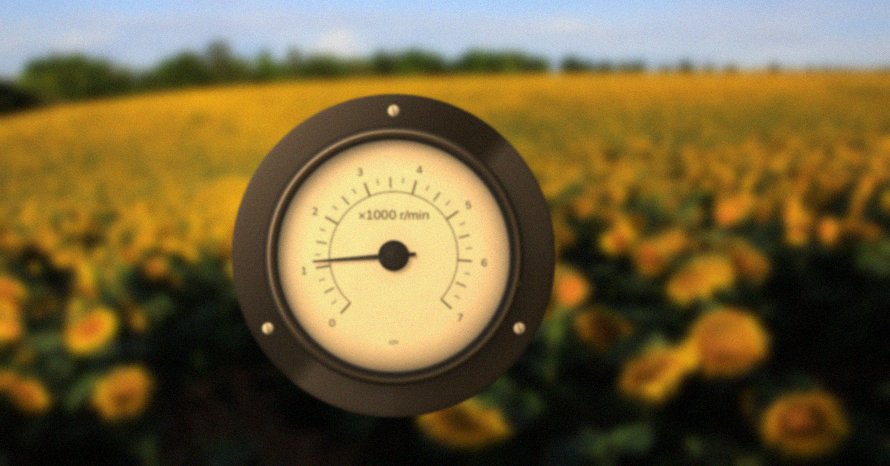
**1125** rpm
